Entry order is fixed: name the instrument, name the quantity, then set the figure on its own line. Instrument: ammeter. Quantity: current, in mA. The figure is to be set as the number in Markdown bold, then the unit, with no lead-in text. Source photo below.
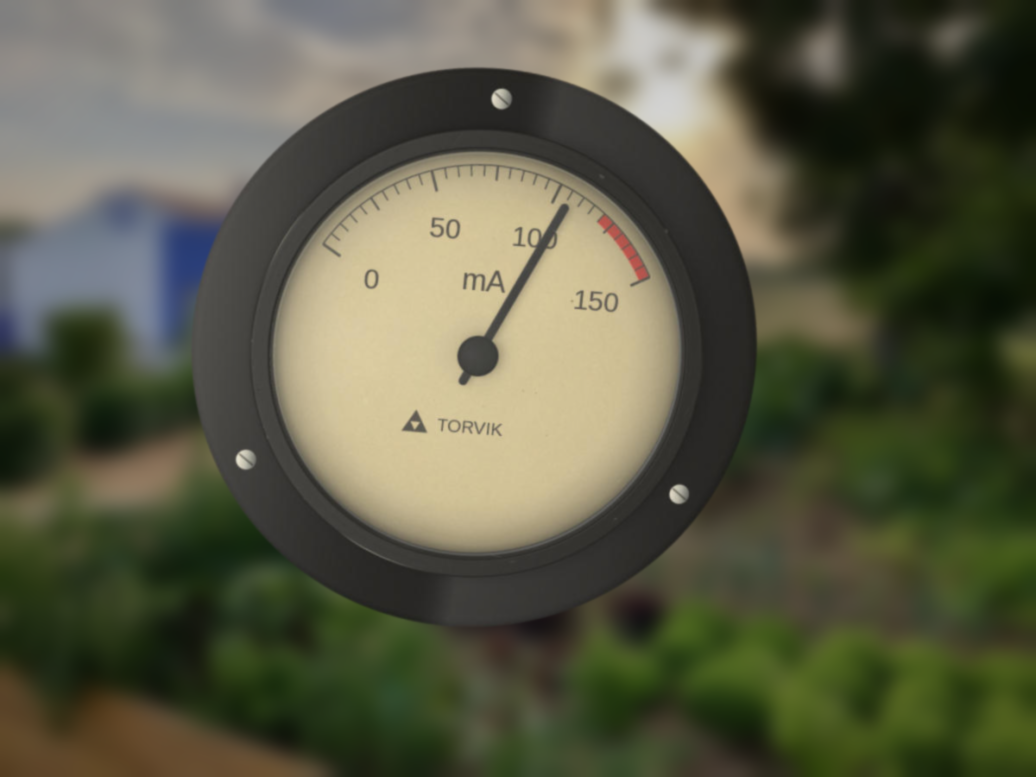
**105** mA
